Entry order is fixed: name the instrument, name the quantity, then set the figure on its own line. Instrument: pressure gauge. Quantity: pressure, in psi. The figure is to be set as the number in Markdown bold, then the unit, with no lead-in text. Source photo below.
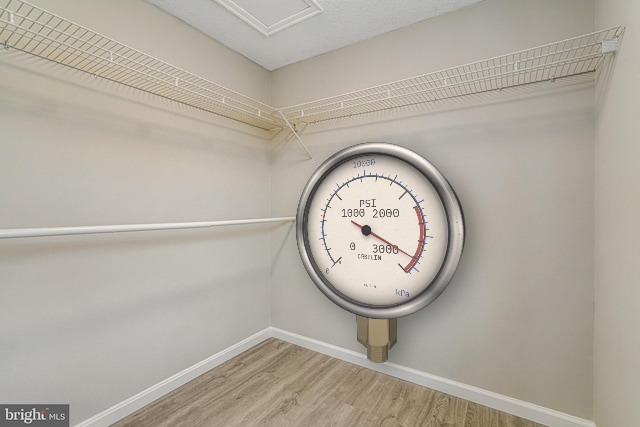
**2800** psi
